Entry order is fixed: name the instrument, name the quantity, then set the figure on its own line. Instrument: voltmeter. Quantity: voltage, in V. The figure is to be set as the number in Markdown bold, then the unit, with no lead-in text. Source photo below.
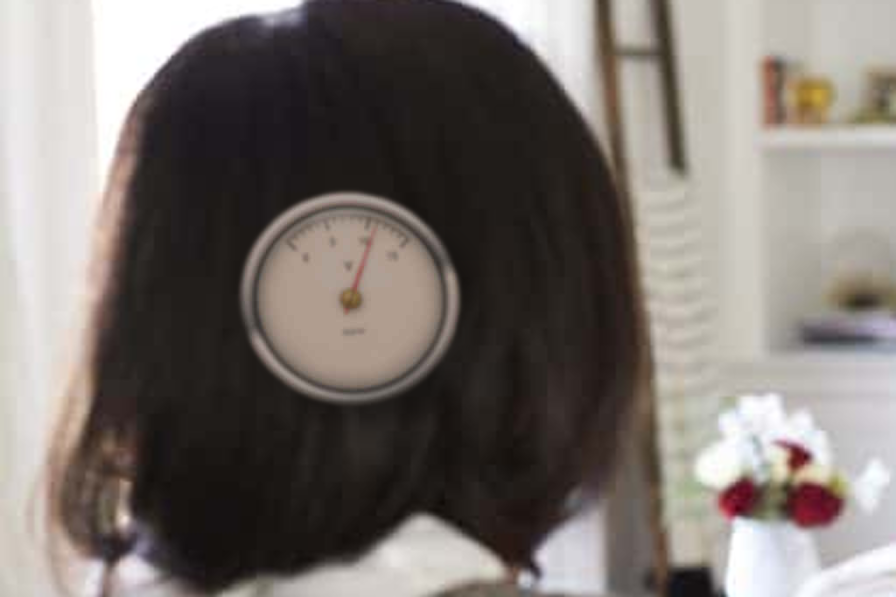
**11** V
